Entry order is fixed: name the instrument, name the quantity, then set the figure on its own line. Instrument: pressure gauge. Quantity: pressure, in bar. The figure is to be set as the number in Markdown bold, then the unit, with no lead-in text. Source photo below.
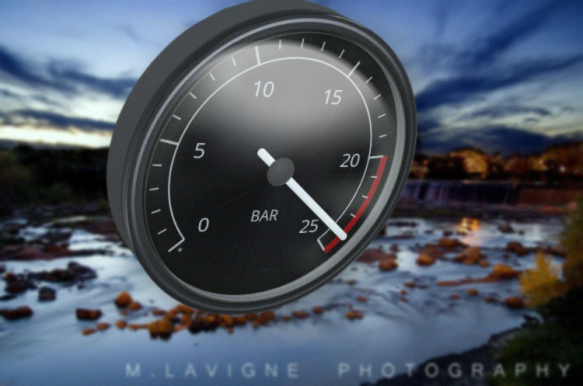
**24** bar
